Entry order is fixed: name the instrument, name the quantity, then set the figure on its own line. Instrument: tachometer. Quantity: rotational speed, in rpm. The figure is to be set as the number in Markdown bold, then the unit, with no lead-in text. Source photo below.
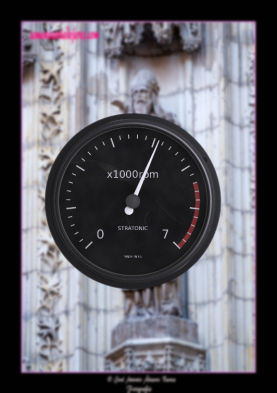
**4100** rpm
